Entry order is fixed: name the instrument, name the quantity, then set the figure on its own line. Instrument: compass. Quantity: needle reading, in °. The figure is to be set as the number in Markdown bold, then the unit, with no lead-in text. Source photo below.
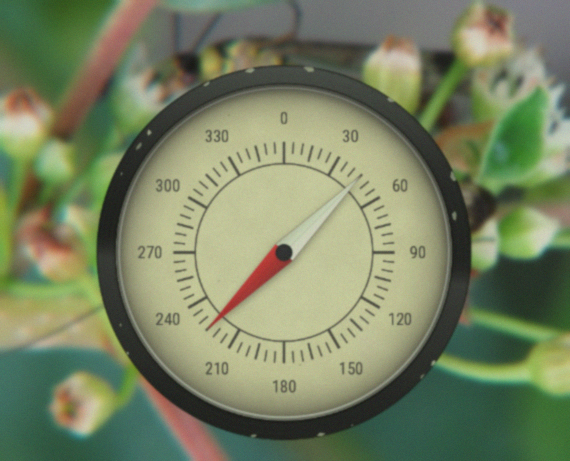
**225** °
